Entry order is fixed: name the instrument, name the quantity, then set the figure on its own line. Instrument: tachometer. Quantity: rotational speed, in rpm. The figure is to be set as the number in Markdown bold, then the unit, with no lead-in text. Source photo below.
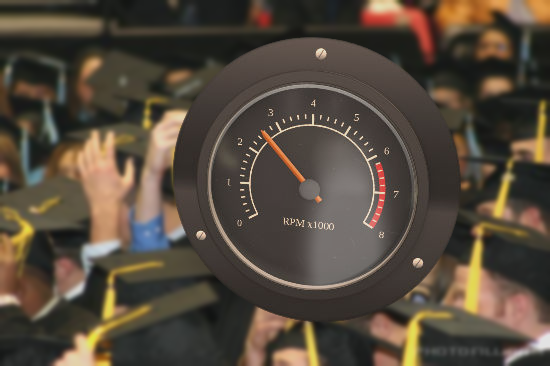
**2600** rpm
